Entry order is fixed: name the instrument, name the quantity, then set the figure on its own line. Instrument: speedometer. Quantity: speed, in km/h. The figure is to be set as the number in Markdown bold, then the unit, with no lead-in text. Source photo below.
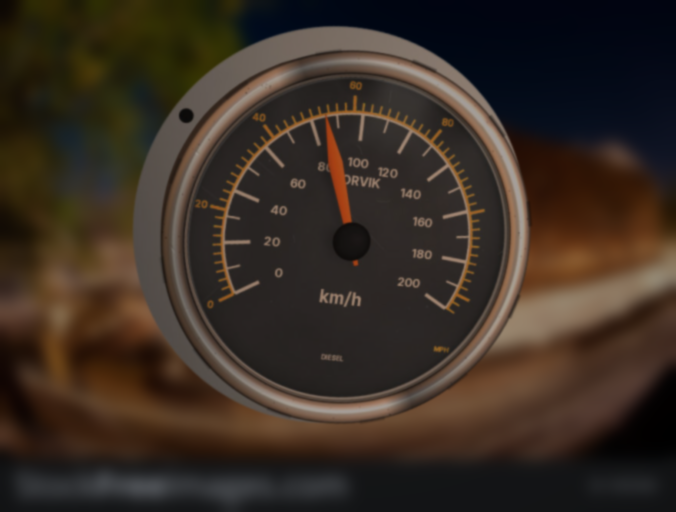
**85** km/h
